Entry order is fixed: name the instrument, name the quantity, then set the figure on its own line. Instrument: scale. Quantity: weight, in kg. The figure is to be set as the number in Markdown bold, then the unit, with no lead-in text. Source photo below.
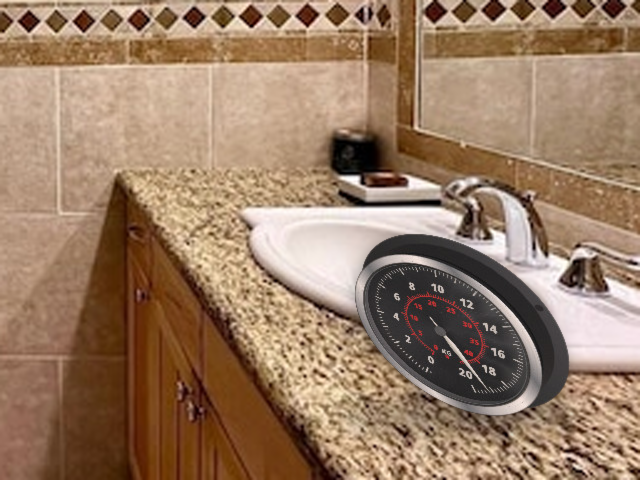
**19** kg
